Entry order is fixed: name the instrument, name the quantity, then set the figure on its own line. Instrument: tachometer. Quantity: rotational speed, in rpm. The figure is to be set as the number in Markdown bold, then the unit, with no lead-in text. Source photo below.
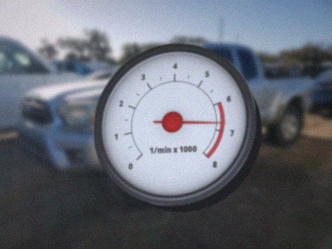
**6750** rpm
